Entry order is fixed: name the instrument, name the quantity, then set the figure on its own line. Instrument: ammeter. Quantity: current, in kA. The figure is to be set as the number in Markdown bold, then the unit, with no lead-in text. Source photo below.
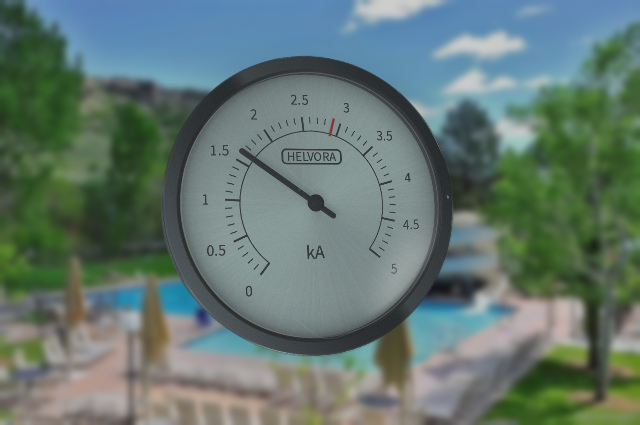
**1.6** kA
